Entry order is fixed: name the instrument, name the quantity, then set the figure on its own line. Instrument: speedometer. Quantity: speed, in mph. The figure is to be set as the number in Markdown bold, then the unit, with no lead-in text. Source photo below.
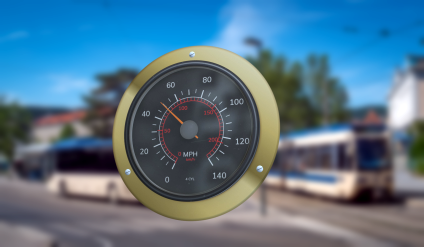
**50** mph
